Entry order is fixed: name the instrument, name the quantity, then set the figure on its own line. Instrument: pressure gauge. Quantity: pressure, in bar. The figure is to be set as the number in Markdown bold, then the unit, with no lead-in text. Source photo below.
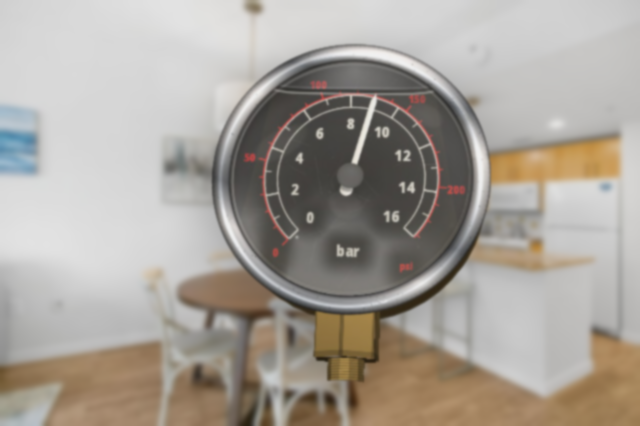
**9** bar
